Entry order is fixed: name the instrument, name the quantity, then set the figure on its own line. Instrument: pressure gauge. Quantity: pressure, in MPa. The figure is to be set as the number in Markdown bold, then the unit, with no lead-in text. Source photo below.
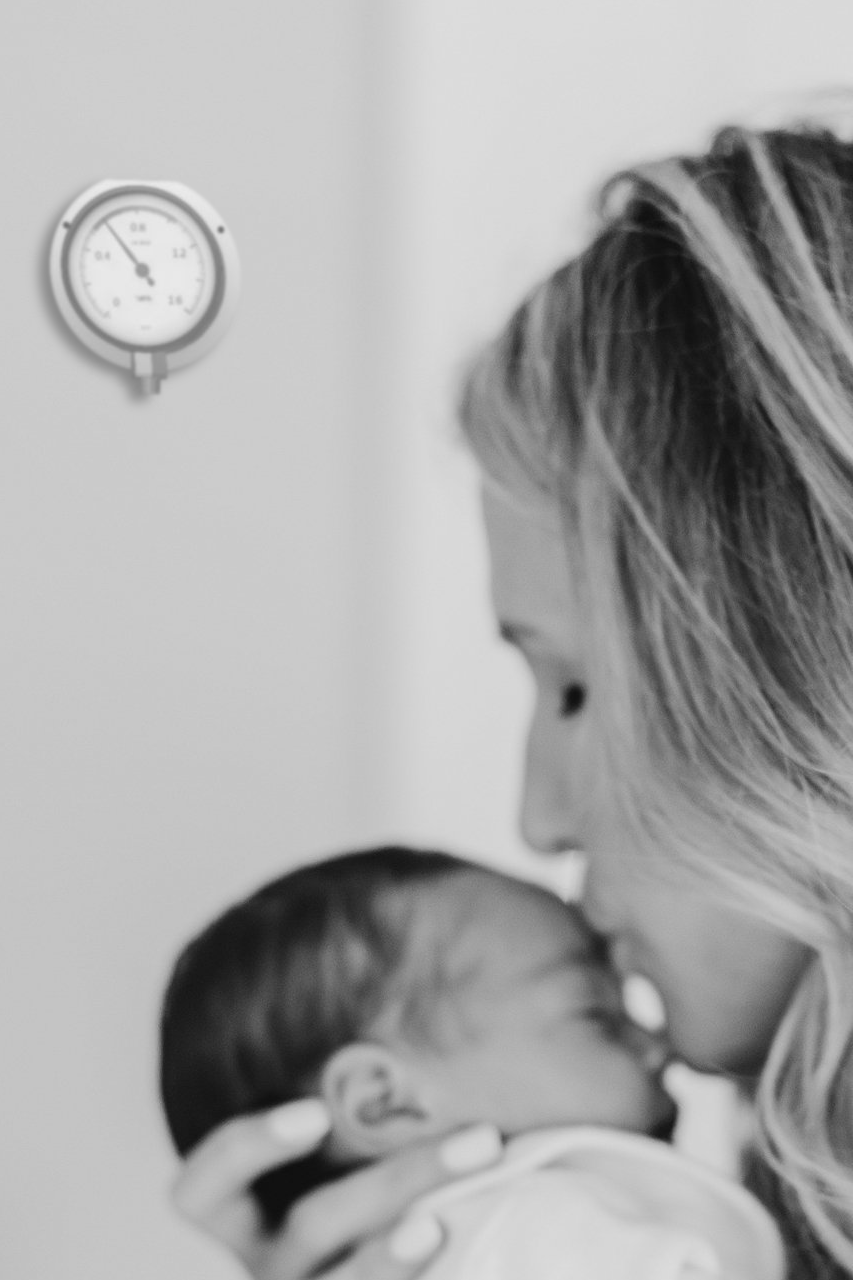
**0.6** MPa
